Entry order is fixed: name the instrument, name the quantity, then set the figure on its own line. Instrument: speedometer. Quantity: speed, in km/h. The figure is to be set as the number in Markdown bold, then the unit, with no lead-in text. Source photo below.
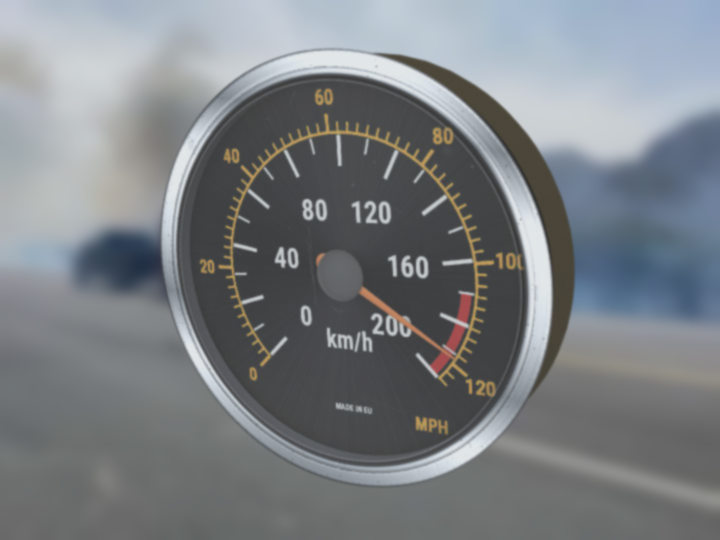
**190** km/h
